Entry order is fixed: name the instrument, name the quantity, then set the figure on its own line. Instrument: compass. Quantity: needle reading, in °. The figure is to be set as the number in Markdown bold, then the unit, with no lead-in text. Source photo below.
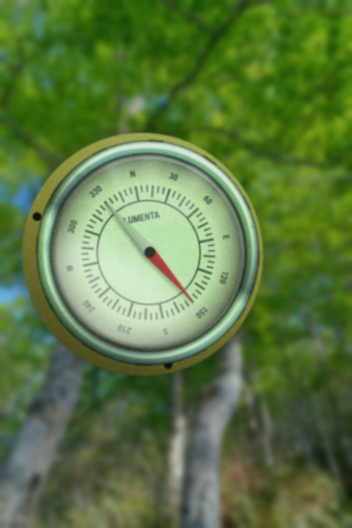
**150** °
